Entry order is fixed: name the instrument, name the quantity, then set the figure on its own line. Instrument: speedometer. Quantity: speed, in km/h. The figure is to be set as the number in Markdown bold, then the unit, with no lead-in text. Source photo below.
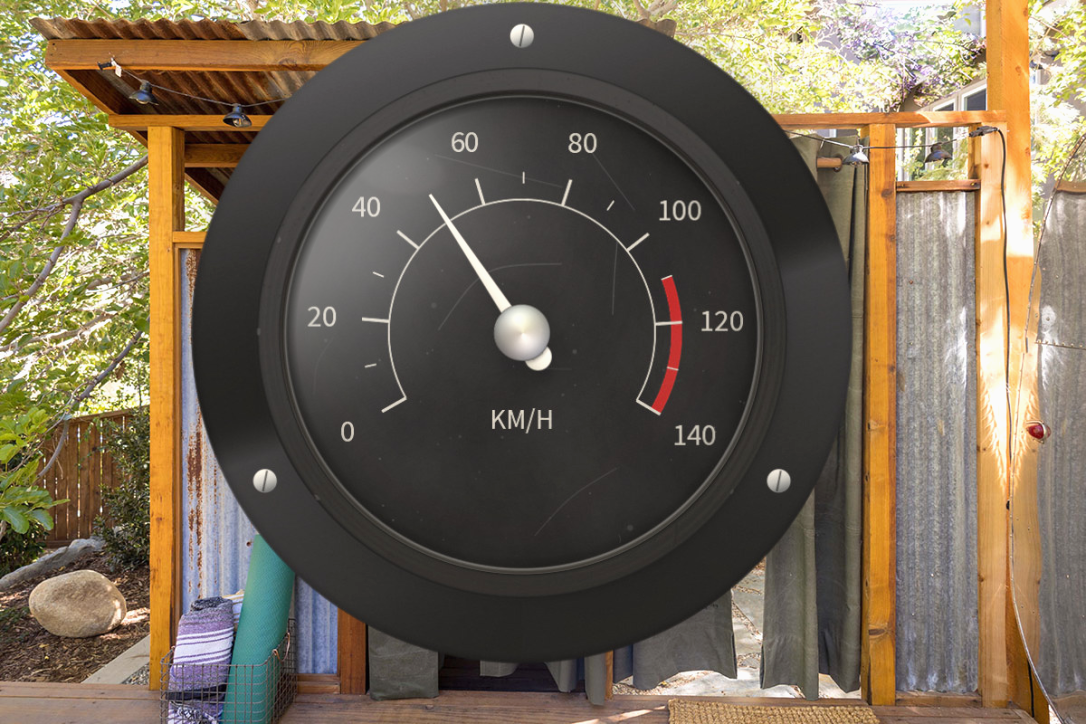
**50** km/h
